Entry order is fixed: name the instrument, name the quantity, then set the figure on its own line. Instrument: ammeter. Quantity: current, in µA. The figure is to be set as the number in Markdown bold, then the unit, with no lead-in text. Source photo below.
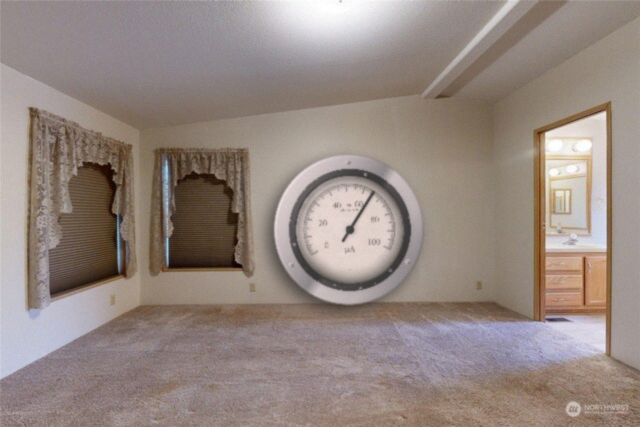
**65** µA
